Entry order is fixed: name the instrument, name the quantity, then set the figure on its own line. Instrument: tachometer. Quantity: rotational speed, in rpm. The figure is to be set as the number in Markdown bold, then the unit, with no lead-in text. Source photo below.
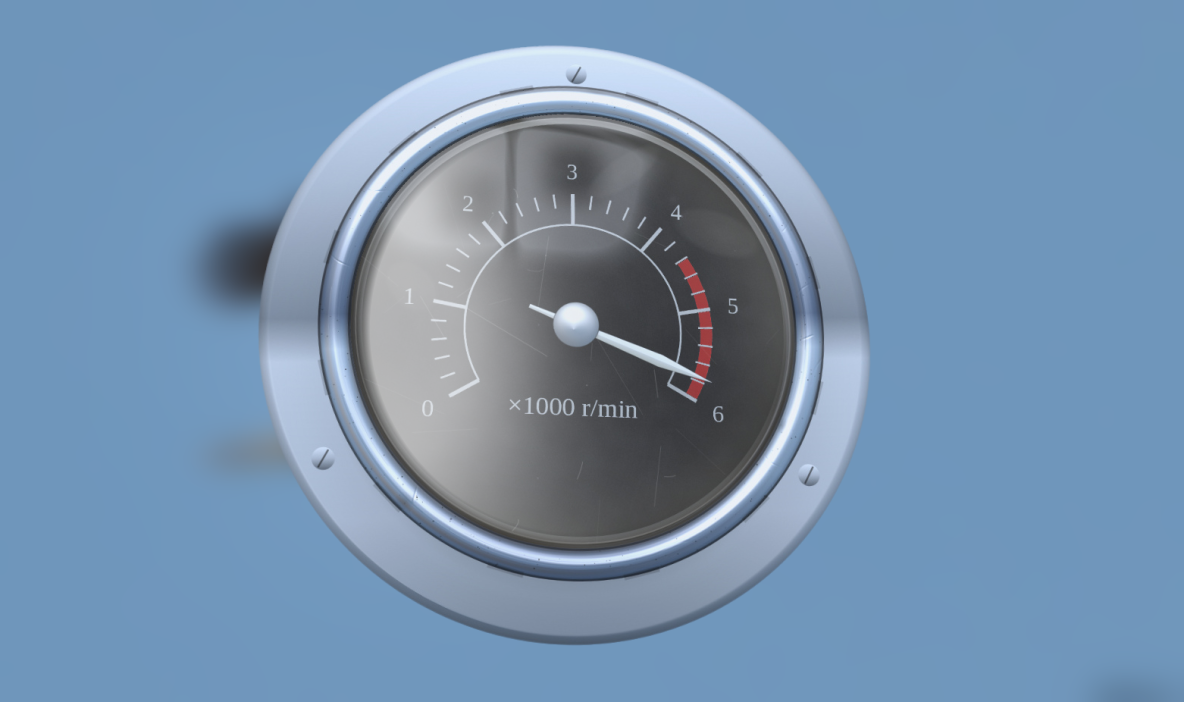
**5800** rpm
